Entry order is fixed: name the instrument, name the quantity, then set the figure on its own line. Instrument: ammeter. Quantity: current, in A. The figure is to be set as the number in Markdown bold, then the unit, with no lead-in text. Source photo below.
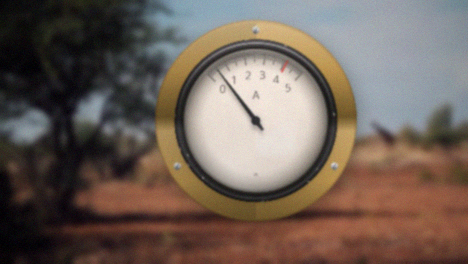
**0.5** A
